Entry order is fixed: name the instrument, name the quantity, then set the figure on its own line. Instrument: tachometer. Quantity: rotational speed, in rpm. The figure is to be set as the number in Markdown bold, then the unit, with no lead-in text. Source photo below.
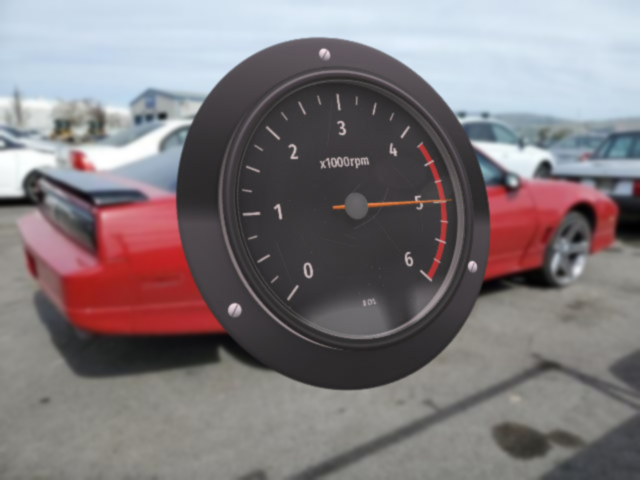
**5000** rpm
